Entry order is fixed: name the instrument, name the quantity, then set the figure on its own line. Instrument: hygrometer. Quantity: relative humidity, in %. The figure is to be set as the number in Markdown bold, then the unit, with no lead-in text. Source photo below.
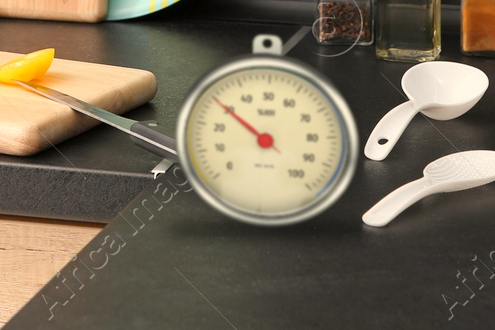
**30** %
